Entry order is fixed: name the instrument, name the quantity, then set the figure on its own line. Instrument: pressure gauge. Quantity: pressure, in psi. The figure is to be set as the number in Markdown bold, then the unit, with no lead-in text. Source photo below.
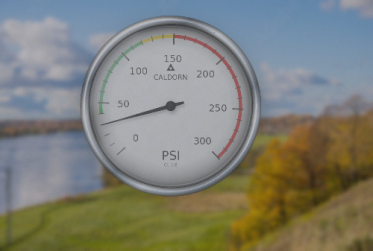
**30** psi
